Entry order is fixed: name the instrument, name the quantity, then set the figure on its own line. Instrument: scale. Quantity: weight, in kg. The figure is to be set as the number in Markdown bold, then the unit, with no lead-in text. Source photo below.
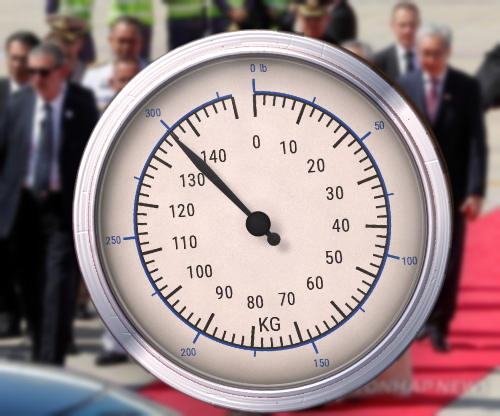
**136** kg
